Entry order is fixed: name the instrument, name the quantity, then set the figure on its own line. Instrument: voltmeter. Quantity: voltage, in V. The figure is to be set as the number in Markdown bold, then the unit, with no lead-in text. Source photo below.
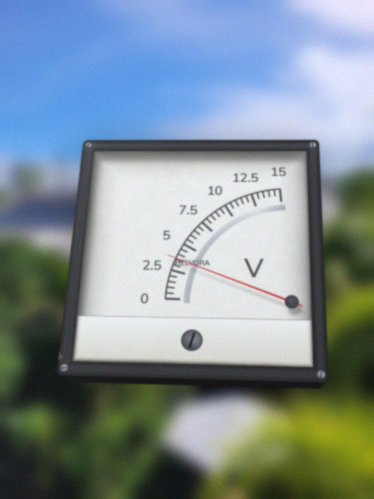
**3.5** V
